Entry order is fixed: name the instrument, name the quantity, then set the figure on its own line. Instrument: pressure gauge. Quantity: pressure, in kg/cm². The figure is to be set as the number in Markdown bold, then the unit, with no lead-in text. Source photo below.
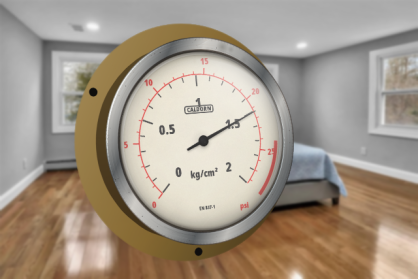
**1.5** kg/cm²
